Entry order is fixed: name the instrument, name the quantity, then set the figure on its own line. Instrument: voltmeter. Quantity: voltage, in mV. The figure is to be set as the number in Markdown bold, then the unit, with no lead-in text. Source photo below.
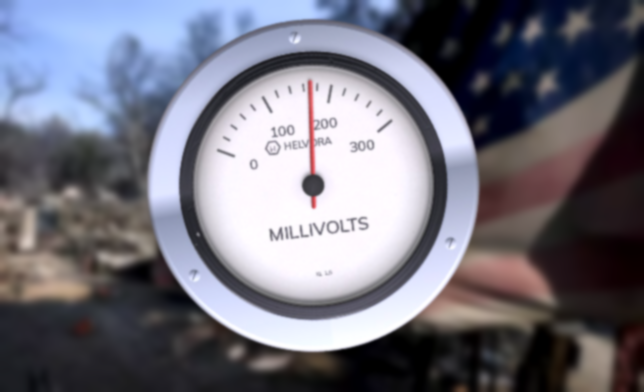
**170** mV
